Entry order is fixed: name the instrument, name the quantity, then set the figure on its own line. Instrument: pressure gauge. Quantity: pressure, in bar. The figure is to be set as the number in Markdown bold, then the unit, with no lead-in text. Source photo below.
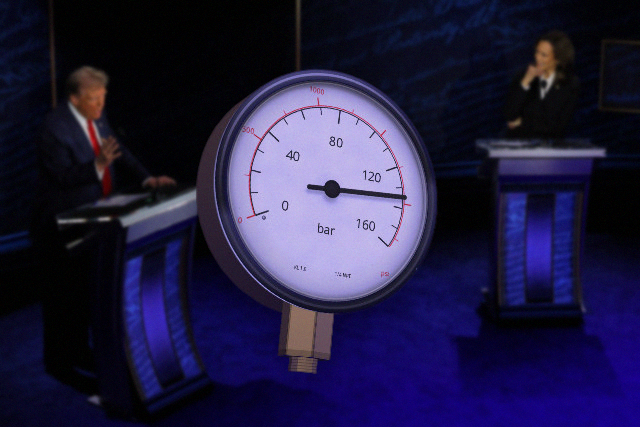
**135** bar
